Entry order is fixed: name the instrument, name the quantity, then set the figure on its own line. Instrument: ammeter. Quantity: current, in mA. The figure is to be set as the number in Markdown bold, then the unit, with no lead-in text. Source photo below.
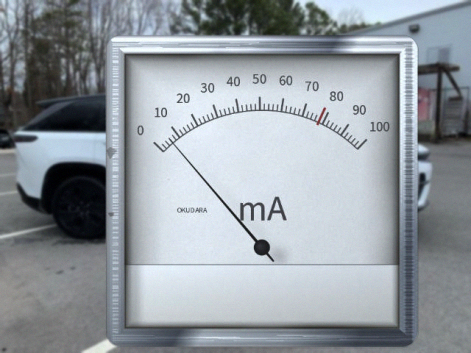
**6** mA
